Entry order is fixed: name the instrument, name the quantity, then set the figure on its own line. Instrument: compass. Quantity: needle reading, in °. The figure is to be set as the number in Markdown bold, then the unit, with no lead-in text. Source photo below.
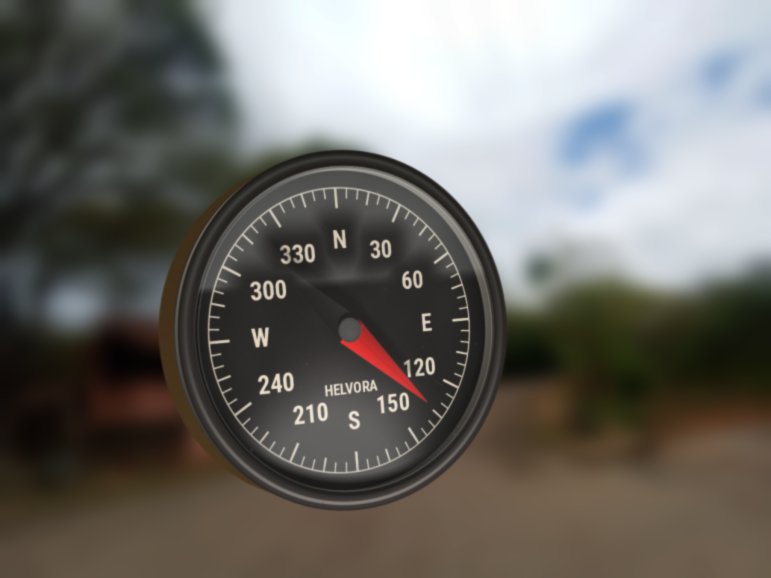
**135** °
